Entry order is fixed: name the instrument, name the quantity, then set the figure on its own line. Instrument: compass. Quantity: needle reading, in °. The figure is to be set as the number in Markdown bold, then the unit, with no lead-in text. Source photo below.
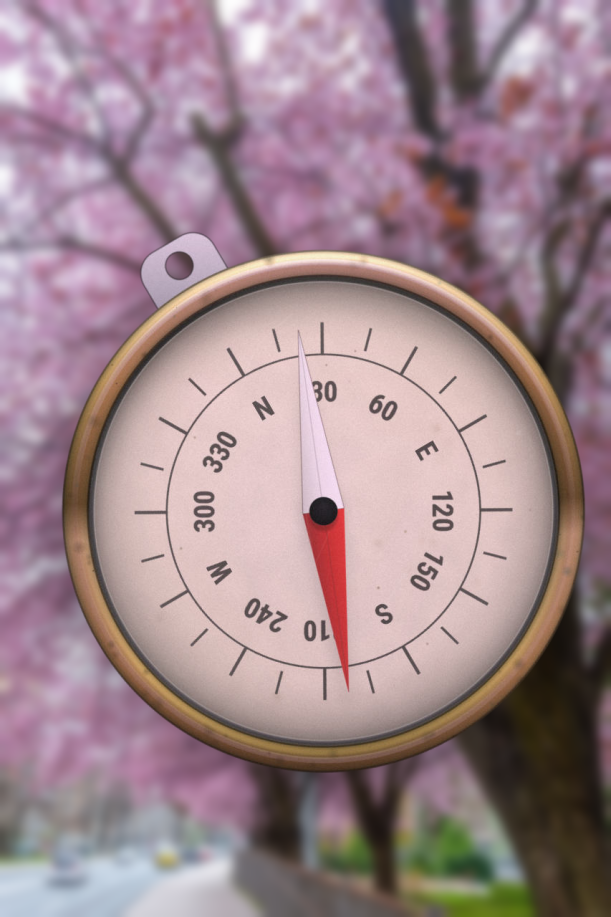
**202.5** °
